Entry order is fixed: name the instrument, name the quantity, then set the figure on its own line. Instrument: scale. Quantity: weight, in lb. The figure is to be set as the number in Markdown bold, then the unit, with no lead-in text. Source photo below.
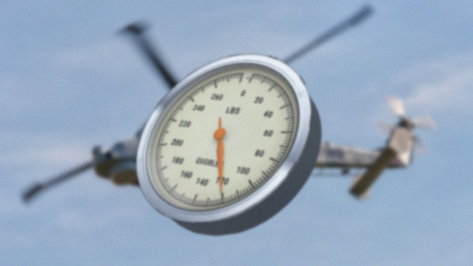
**120** lb
